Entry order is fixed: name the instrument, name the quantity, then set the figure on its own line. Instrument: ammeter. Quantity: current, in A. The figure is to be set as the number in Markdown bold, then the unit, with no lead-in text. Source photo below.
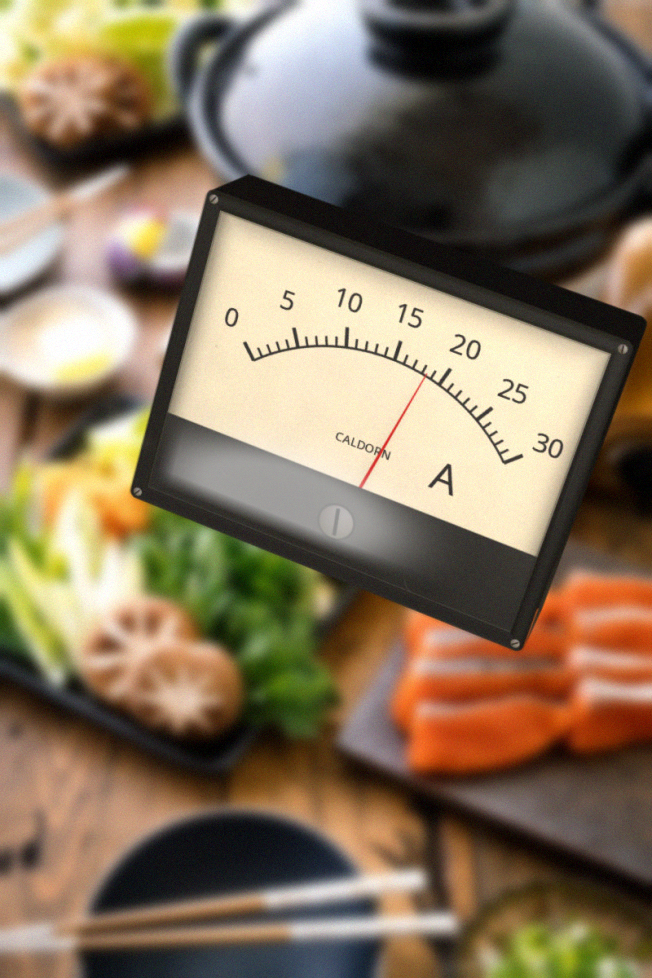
**18.5** A
